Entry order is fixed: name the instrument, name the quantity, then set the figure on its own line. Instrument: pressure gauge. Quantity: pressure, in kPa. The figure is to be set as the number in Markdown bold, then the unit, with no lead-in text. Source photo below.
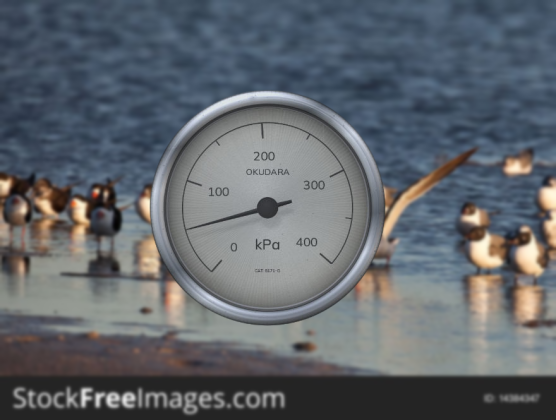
**50** kPa
